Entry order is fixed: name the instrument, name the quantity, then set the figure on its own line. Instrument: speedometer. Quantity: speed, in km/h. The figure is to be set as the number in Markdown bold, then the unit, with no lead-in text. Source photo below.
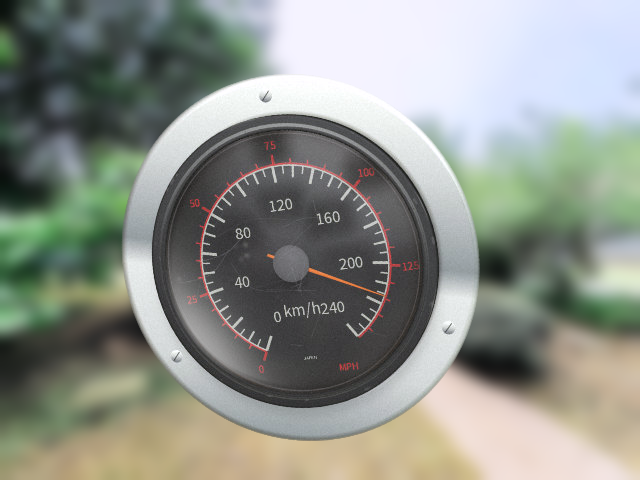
**215** km/h
